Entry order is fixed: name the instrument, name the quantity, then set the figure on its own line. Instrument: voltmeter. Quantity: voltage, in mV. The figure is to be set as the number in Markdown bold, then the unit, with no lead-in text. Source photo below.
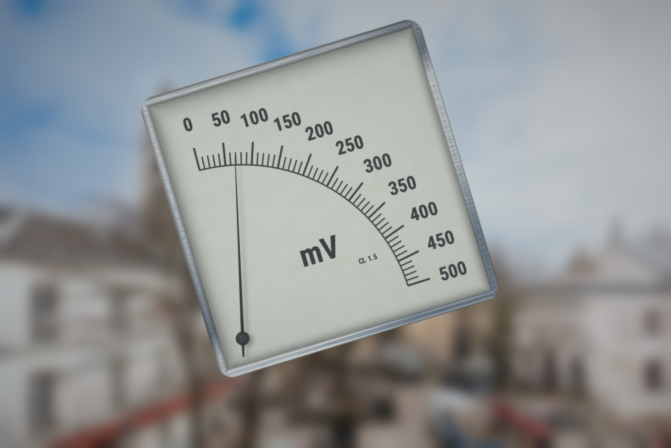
**70** mV
